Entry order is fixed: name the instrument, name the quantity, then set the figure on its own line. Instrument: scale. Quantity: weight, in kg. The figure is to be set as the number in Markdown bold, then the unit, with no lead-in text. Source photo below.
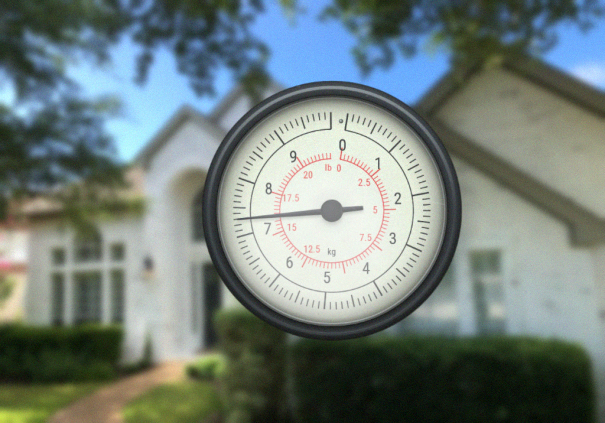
**7.3** kg
